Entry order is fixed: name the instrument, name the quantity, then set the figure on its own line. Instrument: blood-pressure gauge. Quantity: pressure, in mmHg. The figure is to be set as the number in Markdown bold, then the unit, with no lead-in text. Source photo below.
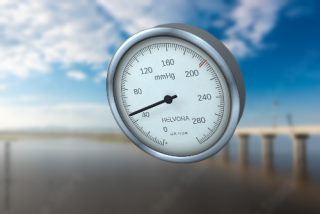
**50** mmHg
